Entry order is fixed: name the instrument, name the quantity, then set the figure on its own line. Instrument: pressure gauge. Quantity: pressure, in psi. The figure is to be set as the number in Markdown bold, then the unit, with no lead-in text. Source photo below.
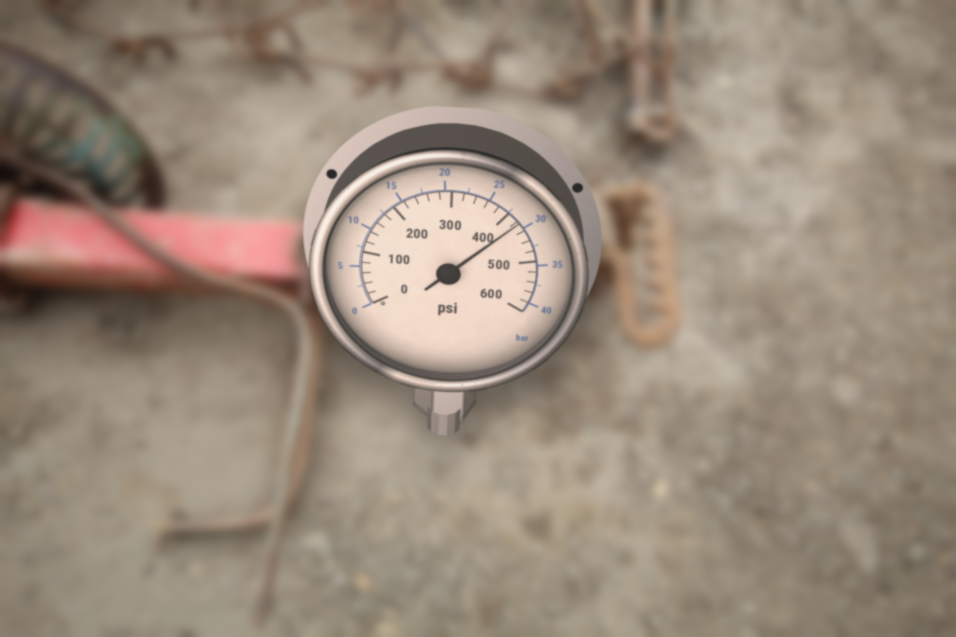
**420** psi
